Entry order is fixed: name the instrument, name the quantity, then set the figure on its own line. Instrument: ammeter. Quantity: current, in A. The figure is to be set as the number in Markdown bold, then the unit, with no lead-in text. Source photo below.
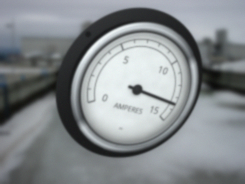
**13.5** A
